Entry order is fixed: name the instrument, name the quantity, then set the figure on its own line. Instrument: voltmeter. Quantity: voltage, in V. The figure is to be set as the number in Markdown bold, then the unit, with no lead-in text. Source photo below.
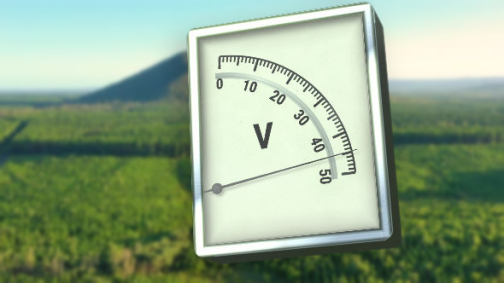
**45** V
